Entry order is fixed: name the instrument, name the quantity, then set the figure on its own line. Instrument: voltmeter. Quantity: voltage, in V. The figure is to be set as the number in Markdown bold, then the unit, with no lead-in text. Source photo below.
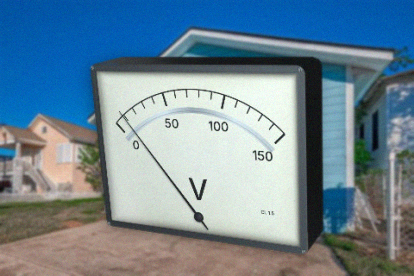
**10** V
